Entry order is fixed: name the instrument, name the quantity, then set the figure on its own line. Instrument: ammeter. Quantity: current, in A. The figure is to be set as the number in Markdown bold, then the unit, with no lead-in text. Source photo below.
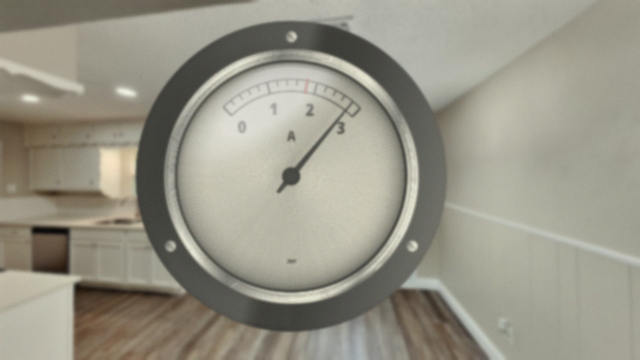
**2.8** A
